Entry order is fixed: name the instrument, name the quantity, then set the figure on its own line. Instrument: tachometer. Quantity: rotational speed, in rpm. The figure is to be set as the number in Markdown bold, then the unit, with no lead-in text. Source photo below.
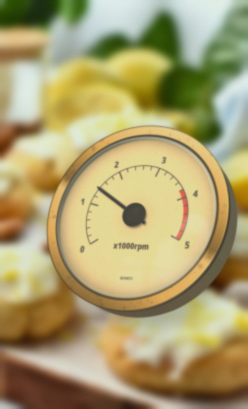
**1400** rpm
